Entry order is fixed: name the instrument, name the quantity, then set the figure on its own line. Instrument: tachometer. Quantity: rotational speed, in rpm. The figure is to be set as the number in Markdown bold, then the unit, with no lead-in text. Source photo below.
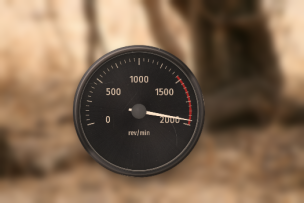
**1950** rpm
